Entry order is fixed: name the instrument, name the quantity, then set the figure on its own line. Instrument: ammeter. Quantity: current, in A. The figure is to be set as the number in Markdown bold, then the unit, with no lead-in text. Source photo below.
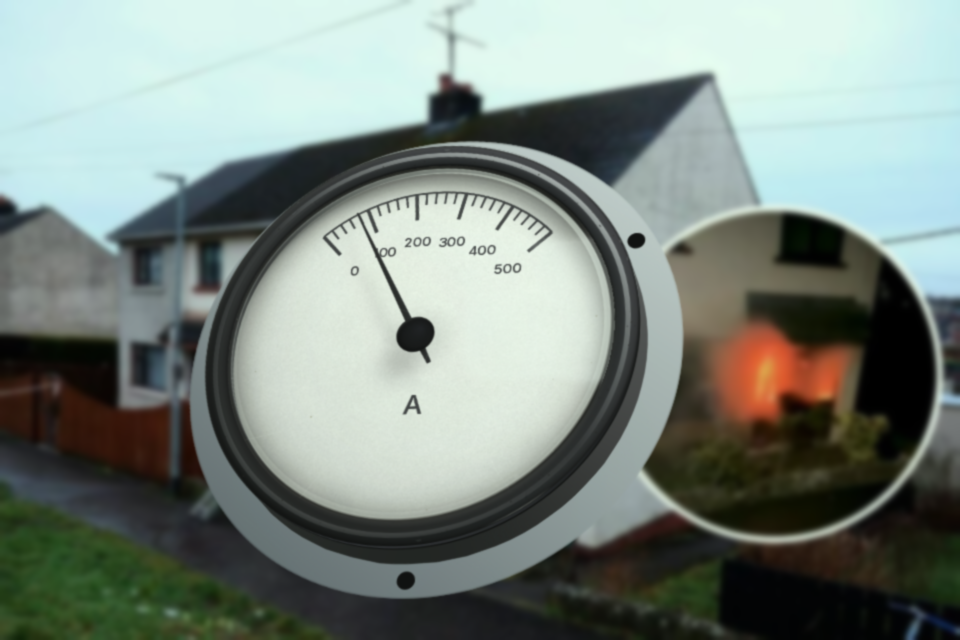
**80** A
